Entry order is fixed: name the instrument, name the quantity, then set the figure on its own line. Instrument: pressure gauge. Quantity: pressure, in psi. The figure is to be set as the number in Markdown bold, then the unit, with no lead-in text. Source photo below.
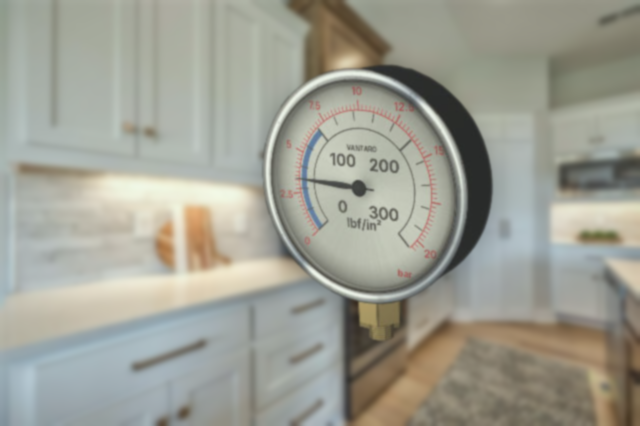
**50** psi
